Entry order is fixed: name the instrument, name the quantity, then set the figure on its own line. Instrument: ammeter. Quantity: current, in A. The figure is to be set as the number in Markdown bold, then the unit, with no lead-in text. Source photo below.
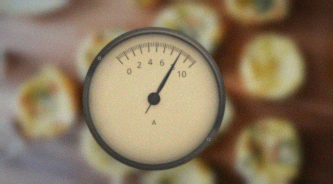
**8** A
